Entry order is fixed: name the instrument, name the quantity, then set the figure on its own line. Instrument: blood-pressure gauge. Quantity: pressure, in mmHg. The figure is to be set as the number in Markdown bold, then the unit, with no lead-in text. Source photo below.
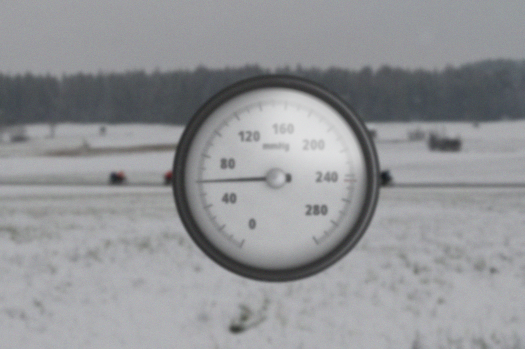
**60** mmHg
